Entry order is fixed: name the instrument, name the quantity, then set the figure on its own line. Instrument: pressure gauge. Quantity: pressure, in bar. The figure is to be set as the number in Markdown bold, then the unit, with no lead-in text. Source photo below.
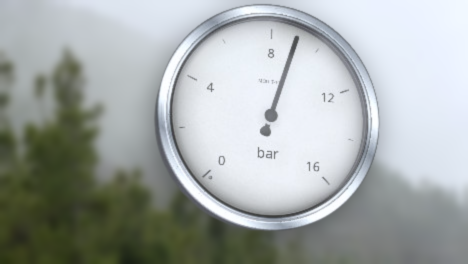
**9** bar
